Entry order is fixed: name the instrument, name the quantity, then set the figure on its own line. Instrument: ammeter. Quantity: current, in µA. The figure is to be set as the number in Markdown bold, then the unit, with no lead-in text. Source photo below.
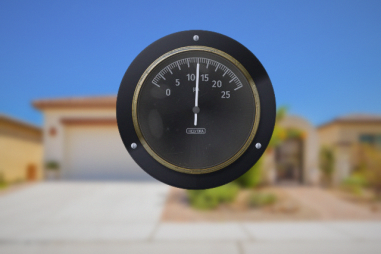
**12.5** µA
